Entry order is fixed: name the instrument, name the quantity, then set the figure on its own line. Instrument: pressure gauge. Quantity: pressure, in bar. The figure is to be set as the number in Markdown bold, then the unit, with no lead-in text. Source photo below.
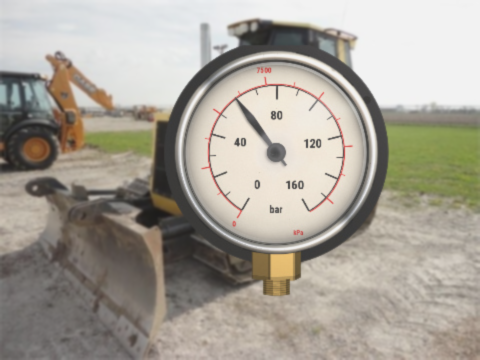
**60** bar
